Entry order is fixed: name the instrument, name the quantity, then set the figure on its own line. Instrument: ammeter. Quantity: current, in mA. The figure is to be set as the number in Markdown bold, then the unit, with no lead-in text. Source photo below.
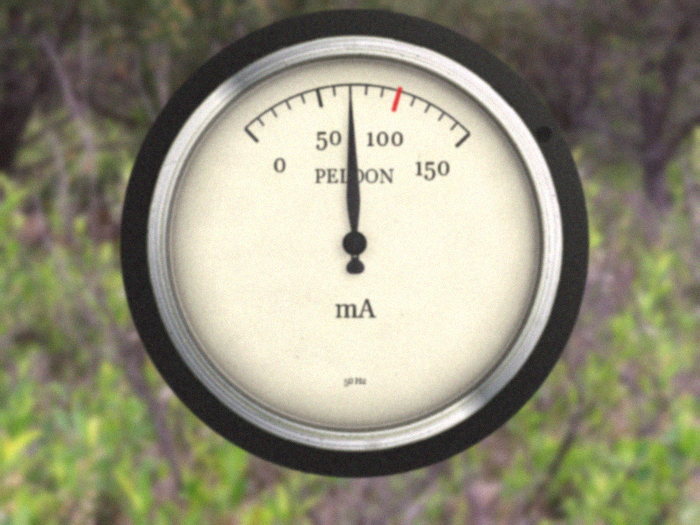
**70** mA
